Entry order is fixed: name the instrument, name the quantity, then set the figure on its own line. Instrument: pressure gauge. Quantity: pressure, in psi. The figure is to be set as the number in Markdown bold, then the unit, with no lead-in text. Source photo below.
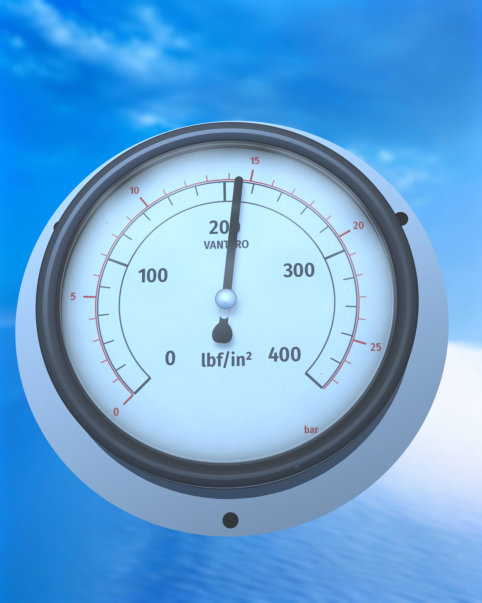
**210** psi
